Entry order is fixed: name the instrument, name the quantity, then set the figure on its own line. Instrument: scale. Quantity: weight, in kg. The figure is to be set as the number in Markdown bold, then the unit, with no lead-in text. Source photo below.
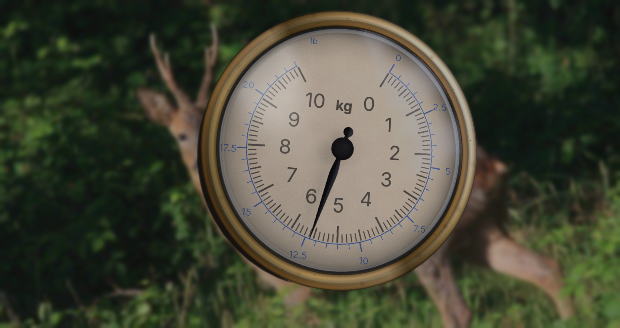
**5.6** kg
